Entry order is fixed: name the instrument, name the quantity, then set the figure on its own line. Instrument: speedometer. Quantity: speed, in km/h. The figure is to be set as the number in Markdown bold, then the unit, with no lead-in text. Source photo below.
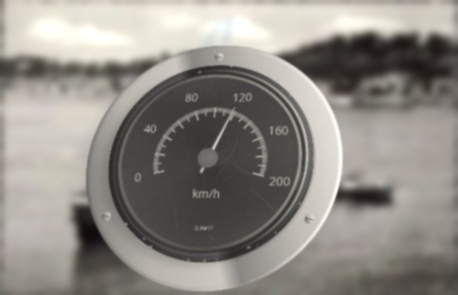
**120** km/h
